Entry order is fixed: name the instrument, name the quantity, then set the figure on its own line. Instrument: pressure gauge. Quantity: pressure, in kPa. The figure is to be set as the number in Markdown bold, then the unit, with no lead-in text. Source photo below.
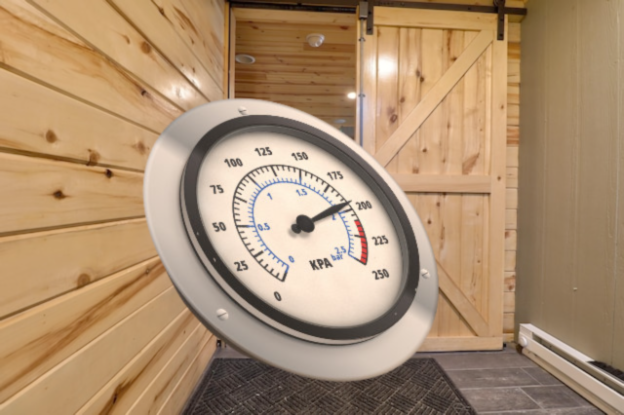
**195** kPa
